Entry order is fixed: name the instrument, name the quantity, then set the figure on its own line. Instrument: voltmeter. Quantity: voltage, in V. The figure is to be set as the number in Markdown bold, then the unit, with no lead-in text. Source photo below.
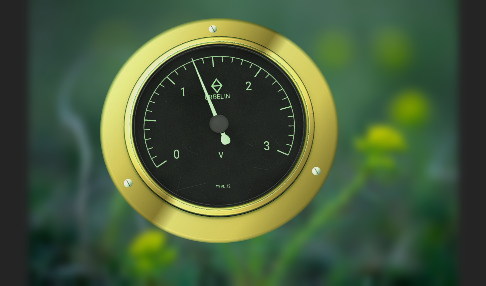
**1.3** V
